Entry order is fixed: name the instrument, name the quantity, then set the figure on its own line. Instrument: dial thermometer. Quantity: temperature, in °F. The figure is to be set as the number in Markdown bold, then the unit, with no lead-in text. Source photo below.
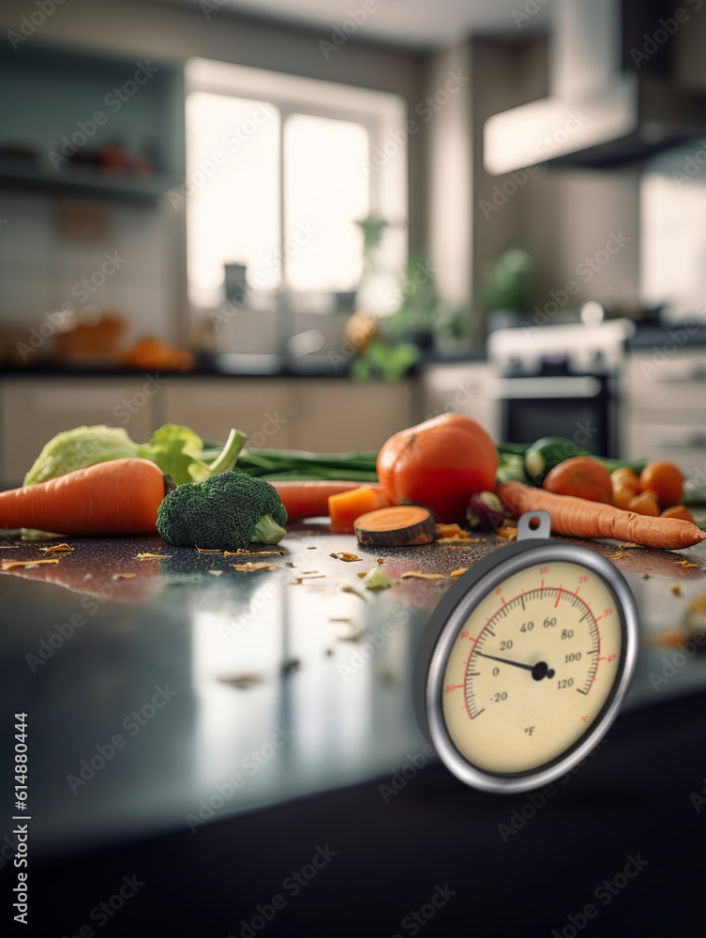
**10** °F
